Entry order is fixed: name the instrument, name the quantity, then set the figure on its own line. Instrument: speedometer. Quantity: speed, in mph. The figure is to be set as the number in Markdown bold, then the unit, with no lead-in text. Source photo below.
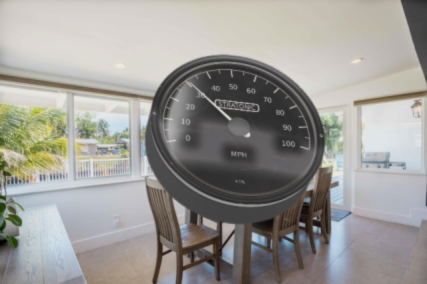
**30** mph
